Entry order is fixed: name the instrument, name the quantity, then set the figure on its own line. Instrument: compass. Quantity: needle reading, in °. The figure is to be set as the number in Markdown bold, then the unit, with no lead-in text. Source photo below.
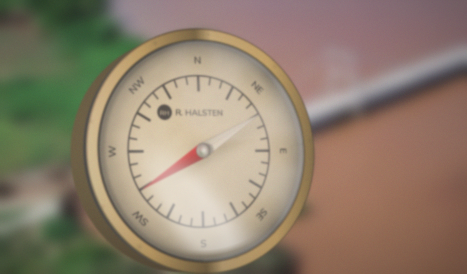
**240** °
